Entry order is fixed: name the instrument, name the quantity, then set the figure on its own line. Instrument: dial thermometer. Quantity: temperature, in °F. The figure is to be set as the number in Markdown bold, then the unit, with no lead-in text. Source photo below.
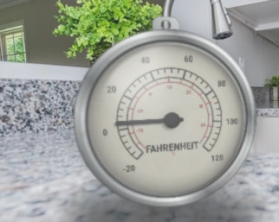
**4** °F
